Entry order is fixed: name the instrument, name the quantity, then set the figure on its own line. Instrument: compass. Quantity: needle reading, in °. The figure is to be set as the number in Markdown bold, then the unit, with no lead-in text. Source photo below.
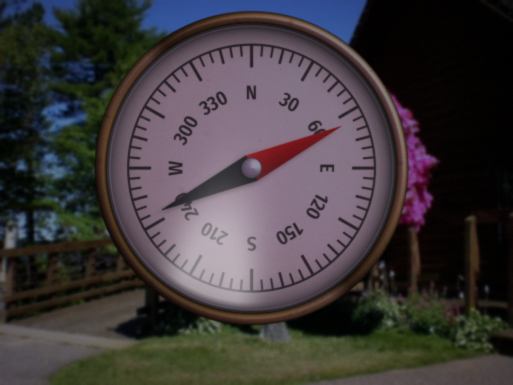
**65** °
